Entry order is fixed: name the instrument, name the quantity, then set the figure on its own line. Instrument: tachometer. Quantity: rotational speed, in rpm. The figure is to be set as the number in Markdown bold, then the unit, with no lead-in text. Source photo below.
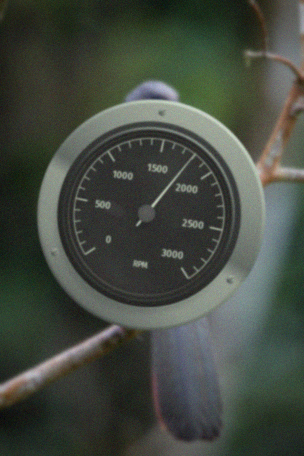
**1800** rpm
